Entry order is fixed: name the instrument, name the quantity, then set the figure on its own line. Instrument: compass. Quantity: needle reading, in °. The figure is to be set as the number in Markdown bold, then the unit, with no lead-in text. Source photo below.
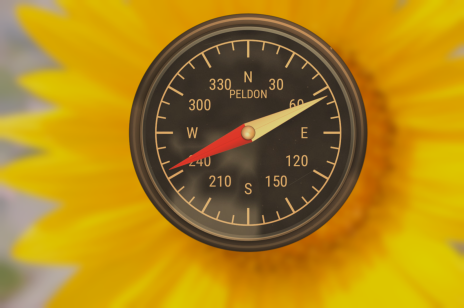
**245** °
